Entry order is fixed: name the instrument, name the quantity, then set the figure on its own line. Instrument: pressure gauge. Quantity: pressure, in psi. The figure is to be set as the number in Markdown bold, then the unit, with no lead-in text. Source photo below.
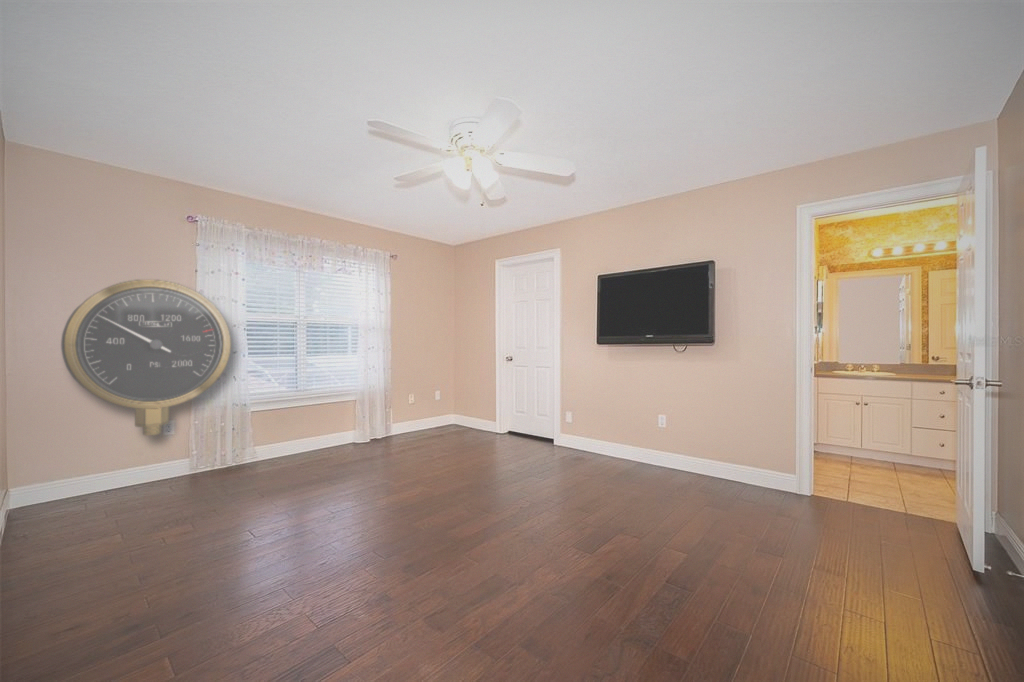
**600** psi
